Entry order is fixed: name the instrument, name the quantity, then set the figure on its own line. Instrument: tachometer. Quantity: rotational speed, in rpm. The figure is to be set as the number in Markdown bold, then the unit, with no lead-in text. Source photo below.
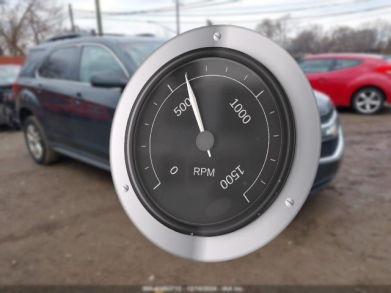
**600** rpm
